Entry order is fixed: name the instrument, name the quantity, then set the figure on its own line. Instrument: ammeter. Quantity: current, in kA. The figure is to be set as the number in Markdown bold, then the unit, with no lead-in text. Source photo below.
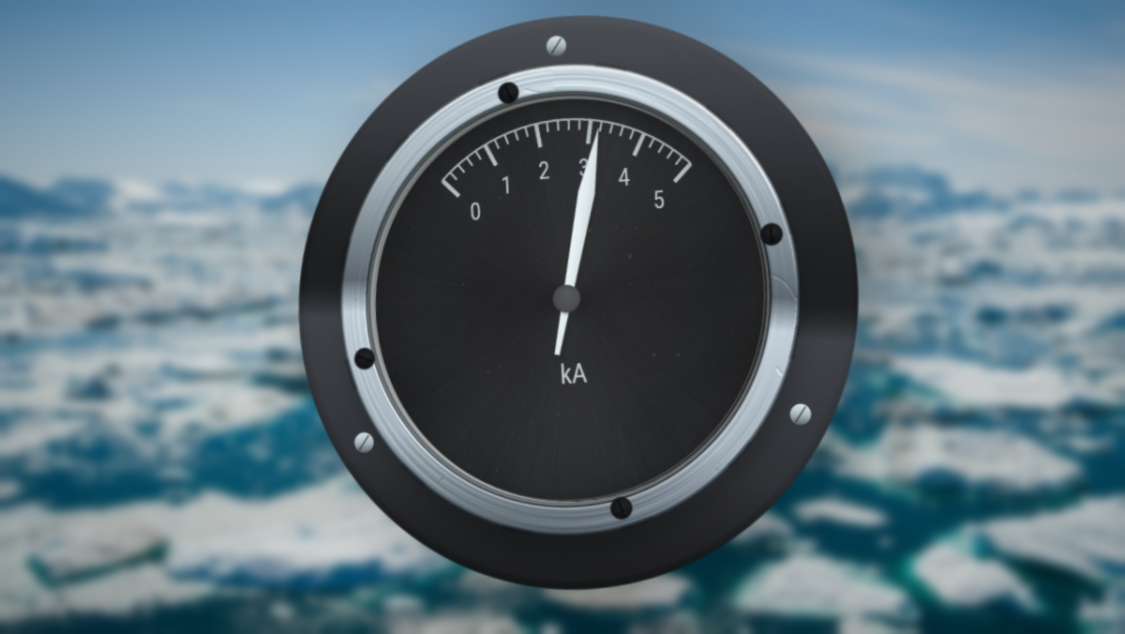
**3.2** kA
